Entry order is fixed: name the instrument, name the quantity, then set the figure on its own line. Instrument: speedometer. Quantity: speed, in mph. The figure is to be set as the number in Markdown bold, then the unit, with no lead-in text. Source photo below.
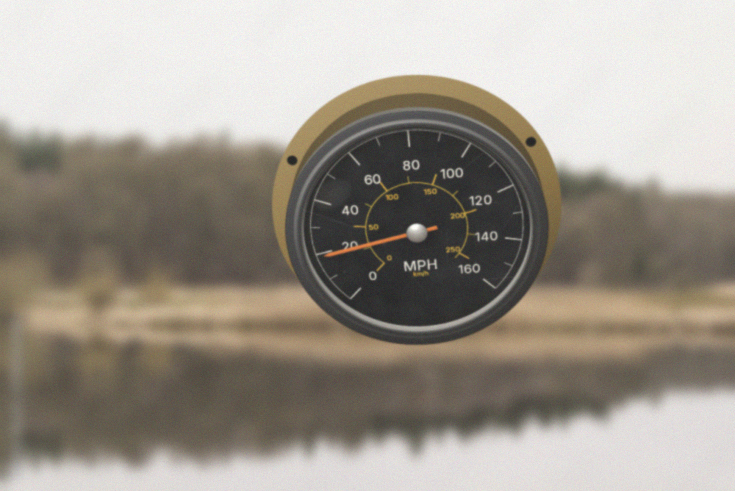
**20** mph
